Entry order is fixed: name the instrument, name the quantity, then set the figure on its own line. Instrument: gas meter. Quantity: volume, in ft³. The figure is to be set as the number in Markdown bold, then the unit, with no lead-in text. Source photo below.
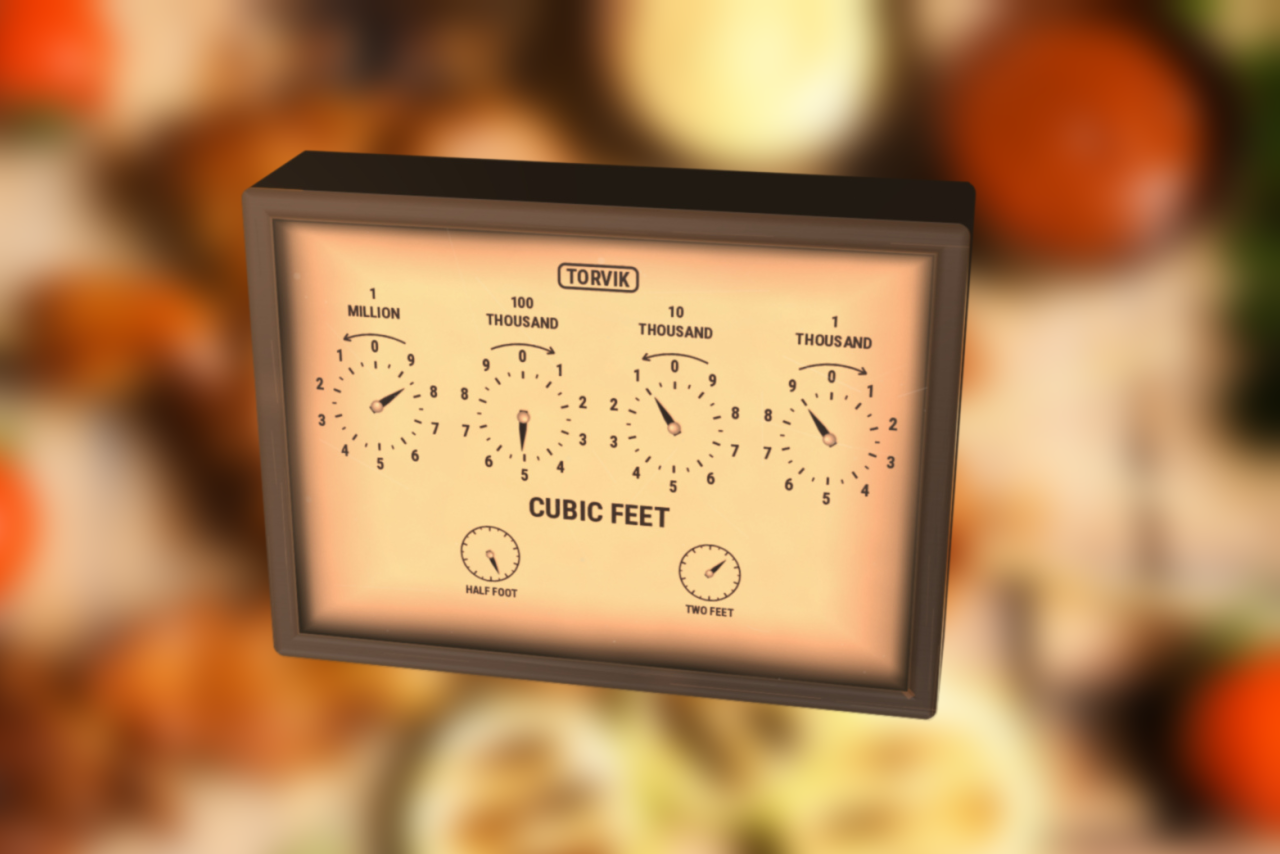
**850900** ft³
